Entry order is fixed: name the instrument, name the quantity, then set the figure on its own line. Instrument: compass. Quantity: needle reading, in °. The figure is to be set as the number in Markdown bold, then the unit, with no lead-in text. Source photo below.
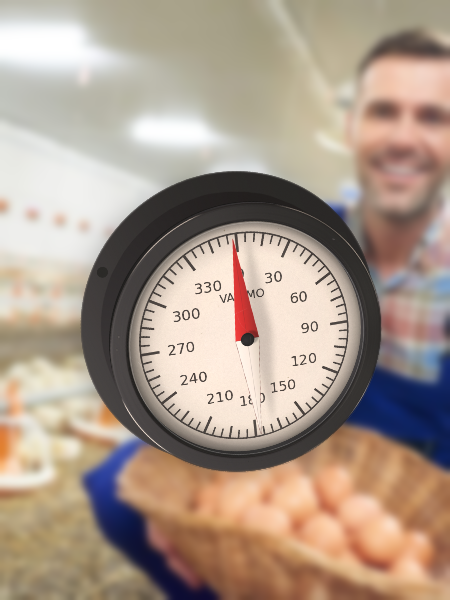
**357.5** °
